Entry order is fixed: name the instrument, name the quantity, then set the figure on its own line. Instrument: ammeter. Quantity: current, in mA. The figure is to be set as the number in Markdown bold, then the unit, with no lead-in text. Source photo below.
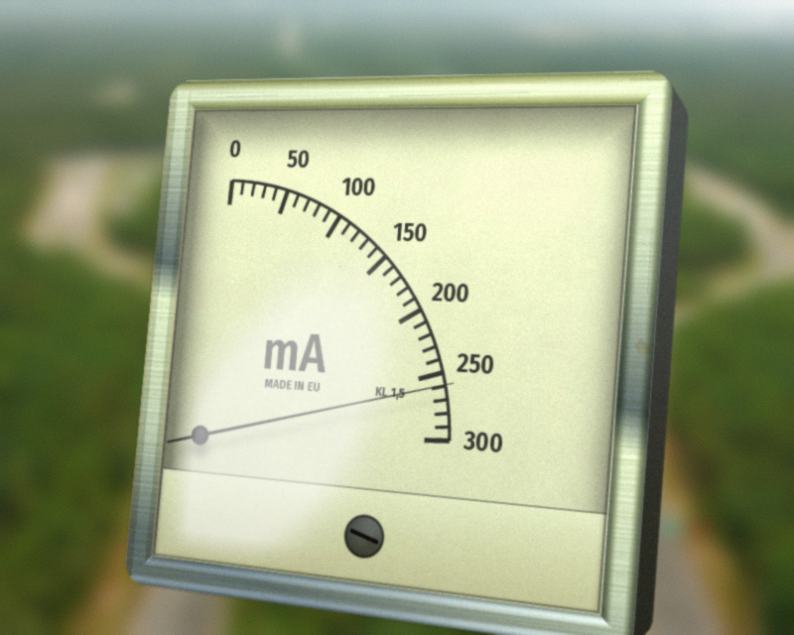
**260** mA
